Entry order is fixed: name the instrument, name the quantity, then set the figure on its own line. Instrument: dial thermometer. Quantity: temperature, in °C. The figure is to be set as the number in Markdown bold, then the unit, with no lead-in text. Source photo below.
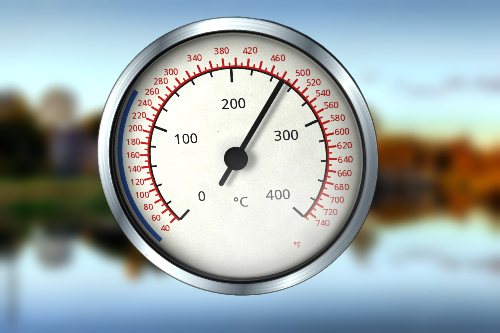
**250** °C
